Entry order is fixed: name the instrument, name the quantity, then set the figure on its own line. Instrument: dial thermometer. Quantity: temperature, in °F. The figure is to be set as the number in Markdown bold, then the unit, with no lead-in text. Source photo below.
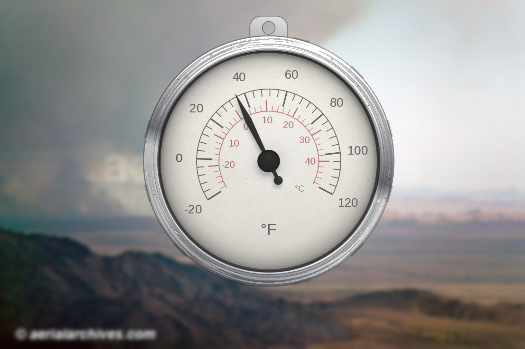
**36** °F
